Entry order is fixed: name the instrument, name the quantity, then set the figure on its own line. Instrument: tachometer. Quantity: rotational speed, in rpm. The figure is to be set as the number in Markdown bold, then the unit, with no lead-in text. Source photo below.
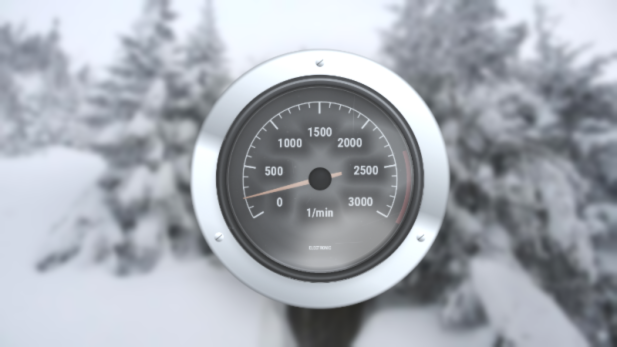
**200** rpm
